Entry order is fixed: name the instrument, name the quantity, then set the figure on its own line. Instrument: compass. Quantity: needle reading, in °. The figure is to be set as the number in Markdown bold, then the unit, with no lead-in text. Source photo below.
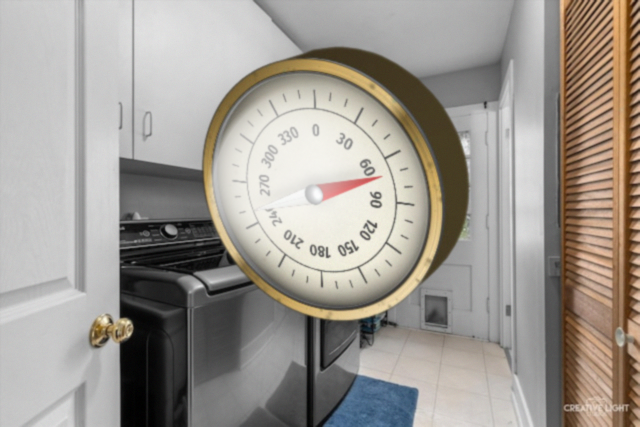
**70** °
